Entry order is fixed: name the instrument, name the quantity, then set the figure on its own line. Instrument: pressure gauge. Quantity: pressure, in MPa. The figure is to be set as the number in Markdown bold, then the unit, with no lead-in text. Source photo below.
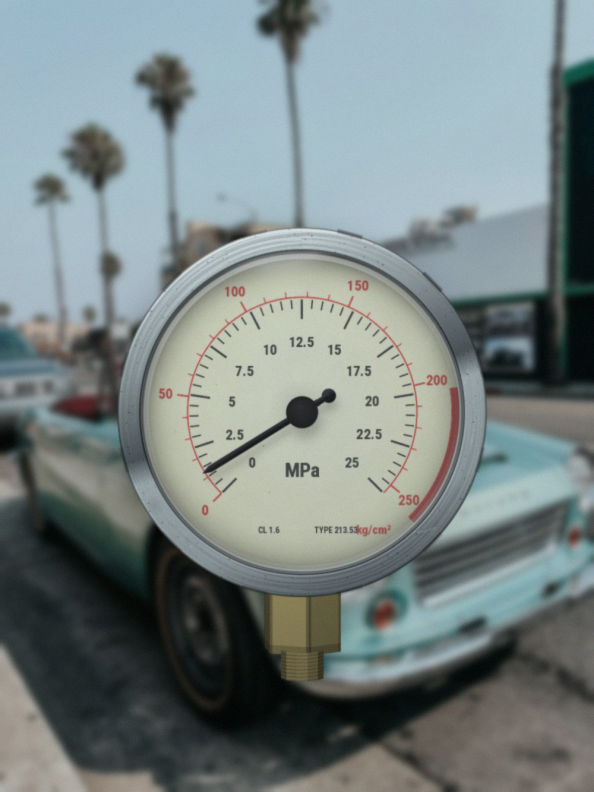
**1.25** MPa
